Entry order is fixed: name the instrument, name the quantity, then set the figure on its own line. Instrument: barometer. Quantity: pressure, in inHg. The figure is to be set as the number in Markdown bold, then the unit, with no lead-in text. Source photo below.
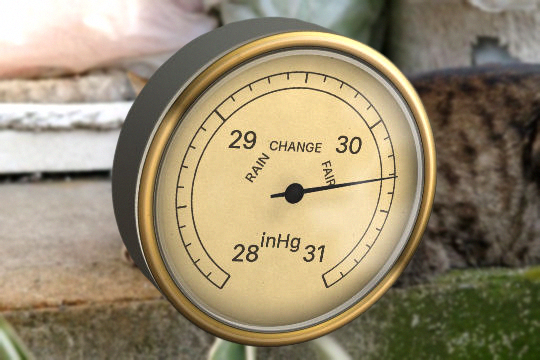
**30.3** inHg
